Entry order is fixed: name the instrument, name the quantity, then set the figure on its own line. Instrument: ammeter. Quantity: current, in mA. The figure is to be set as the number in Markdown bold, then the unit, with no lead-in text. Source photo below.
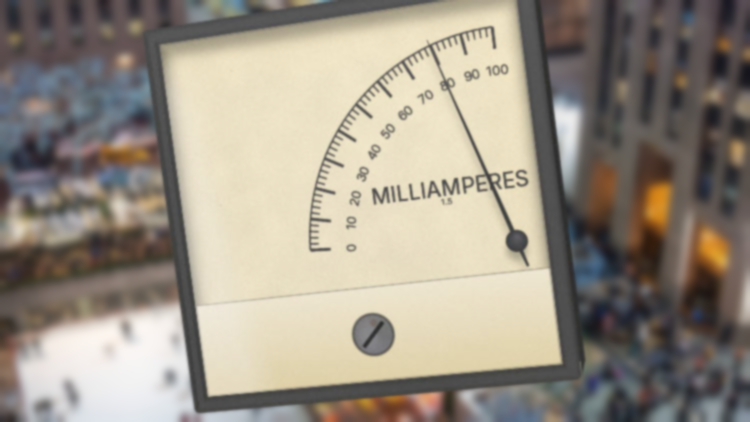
**80** mA
